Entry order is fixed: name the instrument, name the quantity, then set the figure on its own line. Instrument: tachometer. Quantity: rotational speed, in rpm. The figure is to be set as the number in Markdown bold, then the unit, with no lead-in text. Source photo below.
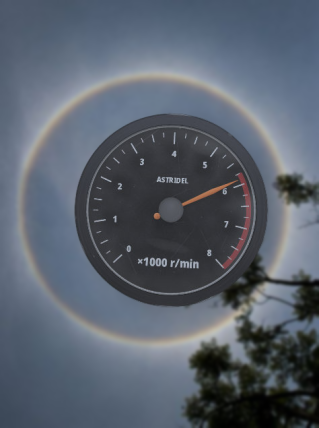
**5875** rpm
